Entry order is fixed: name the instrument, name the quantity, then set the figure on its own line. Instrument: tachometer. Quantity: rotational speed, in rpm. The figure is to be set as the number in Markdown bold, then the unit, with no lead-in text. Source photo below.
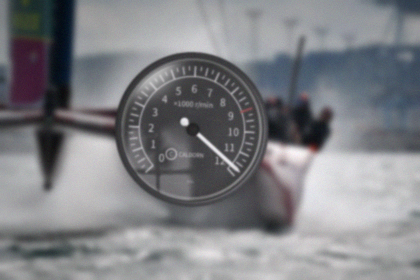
**11750** rpm
